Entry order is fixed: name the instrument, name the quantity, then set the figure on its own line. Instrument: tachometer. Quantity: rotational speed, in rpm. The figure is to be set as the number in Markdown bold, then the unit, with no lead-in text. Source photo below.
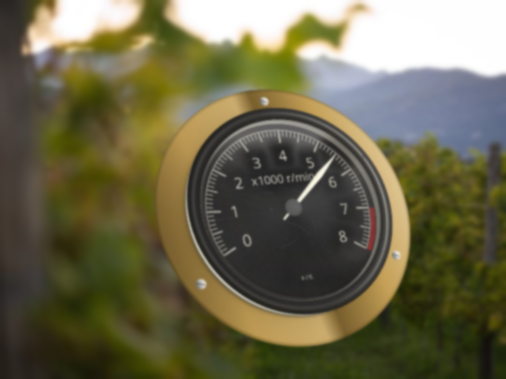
**5500** rpm
